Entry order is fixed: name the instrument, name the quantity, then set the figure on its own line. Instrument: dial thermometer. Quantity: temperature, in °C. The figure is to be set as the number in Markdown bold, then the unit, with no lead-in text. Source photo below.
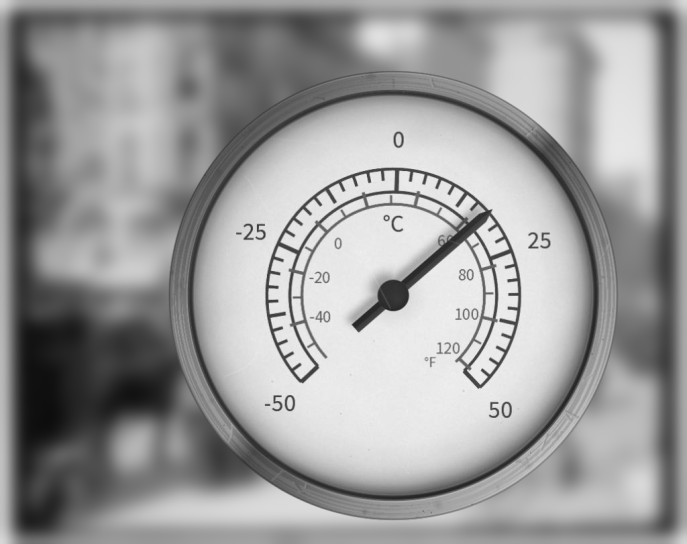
**17.5** °C
